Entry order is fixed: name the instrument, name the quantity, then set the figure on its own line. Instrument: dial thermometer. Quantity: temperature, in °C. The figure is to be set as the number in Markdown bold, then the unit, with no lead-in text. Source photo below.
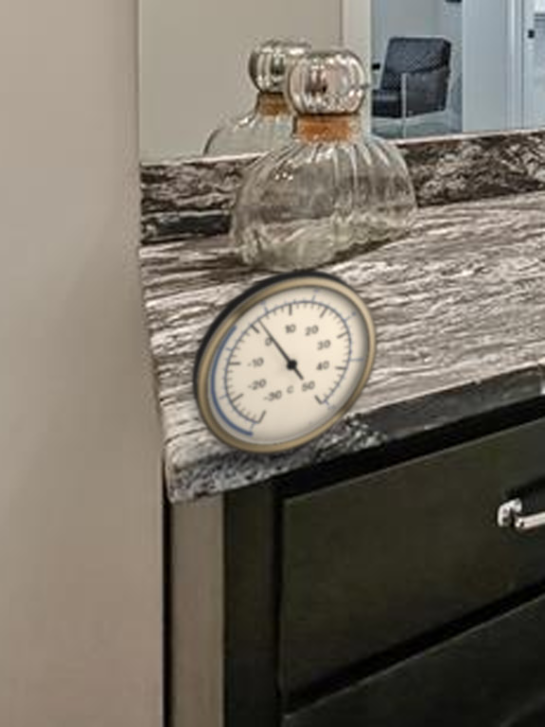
**2** °C
